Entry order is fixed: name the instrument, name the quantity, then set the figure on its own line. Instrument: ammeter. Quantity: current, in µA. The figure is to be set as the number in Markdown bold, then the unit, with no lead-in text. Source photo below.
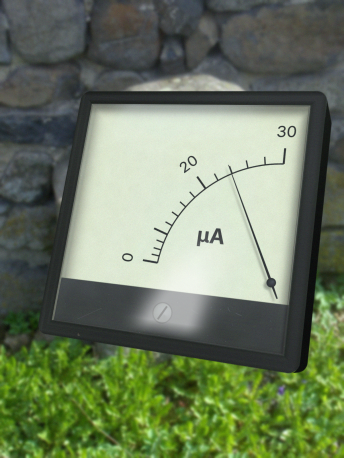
**24** µA
